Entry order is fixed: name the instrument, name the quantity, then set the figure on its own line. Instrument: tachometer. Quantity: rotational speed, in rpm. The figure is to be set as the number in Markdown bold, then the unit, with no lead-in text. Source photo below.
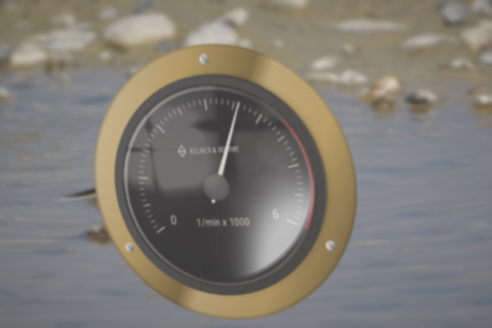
**3600** rpm
